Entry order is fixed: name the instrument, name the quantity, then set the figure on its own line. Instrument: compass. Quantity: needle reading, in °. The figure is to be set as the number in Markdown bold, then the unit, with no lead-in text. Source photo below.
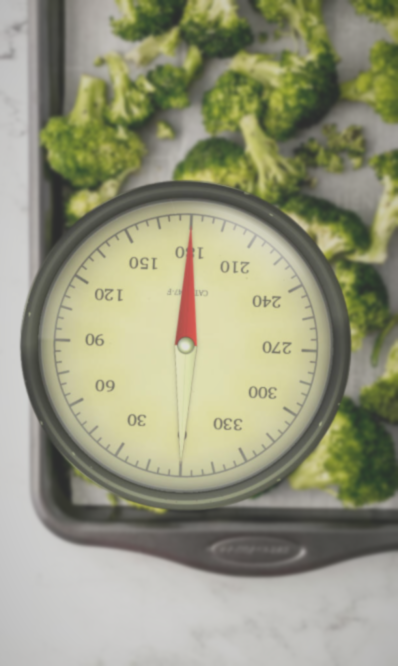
**180** °
